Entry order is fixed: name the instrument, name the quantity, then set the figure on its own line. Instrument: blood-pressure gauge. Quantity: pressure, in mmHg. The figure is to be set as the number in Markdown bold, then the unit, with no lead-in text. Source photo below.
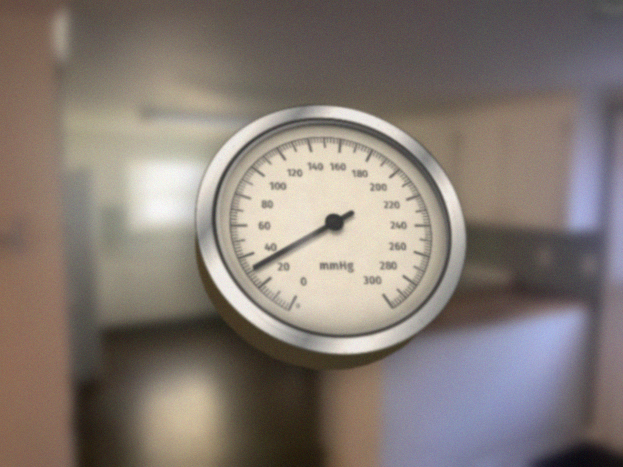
**30** mmHg
